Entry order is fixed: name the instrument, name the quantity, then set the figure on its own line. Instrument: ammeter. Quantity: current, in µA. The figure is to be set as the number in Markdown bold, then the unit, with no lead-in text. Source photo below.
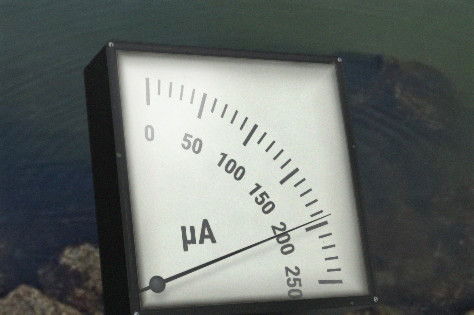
**195** µA
